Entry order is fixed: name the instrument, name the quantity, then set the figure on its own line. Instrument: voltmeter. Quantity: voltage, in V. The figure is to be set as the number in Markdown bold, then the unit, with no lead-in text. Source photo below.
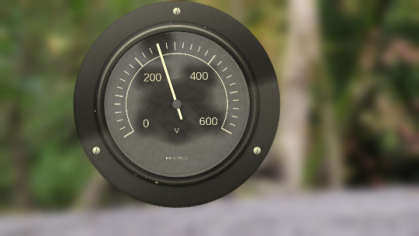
**260** V
